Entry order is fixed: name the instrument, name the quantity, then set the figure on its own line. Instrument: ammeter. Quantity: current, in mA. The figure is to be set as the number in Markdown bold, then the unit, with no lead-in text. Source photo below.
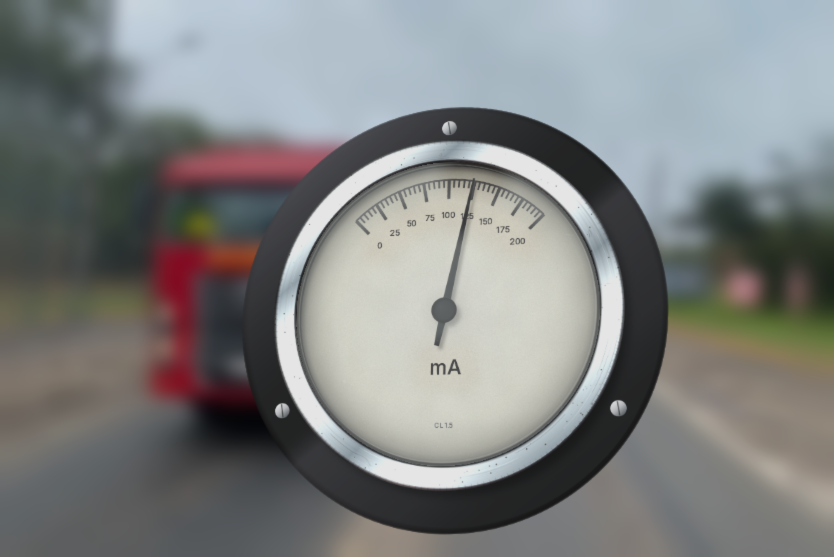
**125** mA
